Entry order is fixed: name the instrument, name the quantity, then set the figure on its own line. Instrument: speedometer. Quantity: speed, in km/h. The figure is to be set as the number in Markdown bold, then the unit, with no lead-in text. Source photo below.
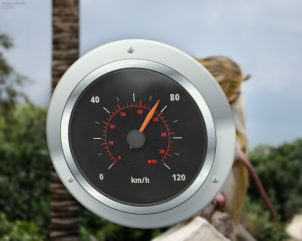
**75** km/h
